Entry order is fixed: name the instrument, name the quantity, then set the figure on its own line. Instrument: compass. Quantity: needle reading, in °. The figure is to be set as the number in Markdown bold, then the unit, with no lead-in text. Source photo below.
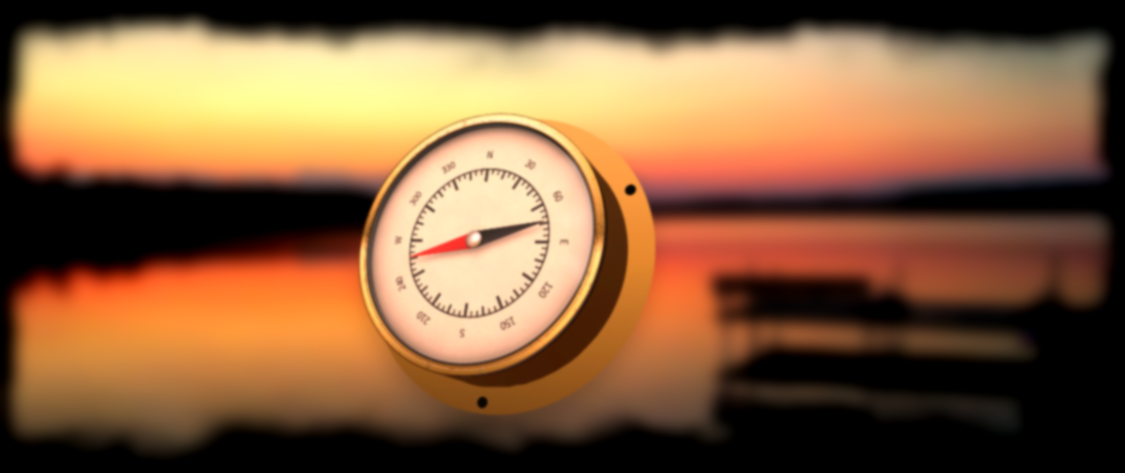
**255** °
